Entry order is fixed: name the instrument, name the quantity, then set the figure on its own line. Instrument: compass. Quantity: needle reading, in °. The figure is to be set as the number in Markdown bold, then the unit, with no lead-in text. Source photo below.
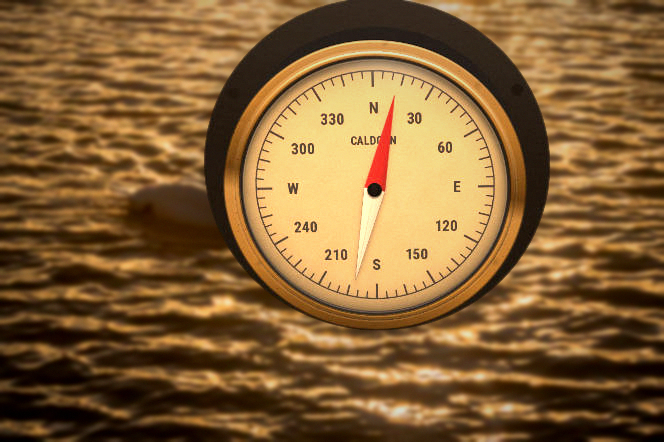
**12.5** °
